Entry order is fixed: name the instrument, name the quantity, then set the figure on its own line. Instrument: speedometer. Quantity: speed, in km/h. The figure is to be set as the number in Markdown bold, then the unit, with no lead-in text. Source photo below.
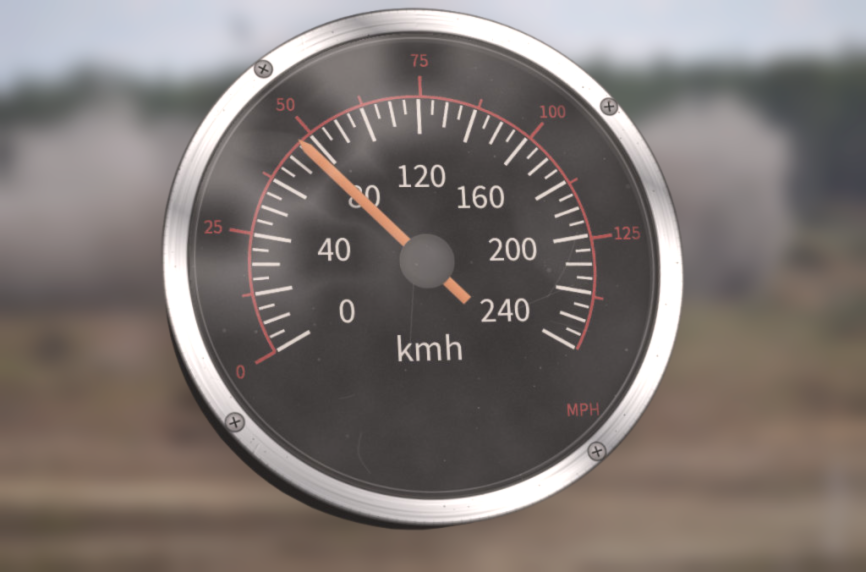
**75** km/h
